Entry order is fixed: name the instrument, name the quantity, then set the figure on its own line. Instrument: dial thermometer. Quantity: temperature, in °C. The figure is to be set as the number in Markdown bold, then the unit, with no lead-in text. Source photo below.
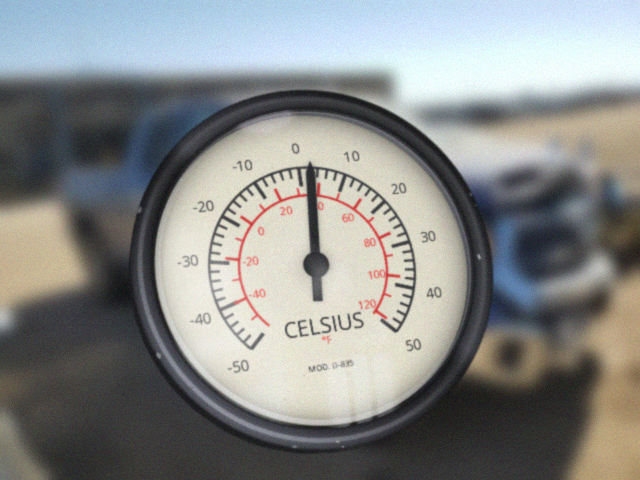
**2** °C
